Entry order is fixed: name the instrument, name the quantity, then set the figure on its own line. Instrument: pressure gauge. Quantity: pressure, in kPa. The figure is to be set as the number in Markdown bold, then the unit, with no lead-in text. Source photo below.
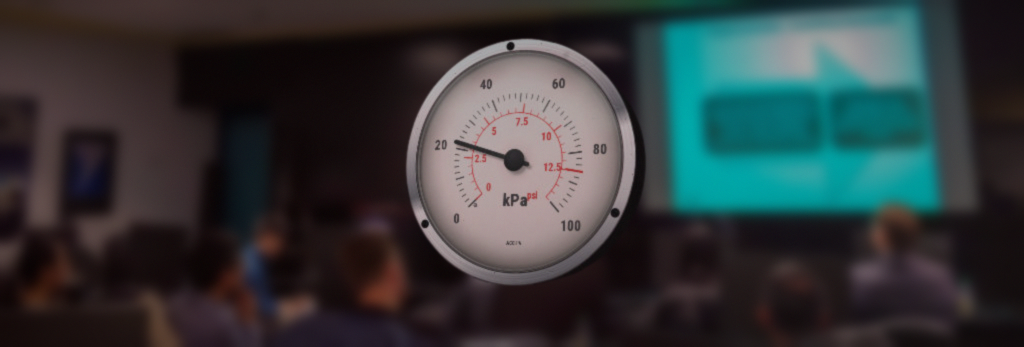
**22** kPa
